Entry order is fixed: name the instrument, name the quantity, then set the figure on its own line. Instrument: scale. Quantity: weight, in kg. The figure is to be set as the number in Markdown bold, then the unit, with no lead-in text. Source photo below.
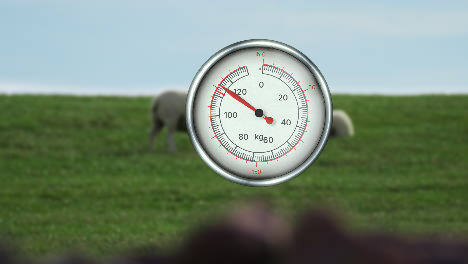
**115** kg
